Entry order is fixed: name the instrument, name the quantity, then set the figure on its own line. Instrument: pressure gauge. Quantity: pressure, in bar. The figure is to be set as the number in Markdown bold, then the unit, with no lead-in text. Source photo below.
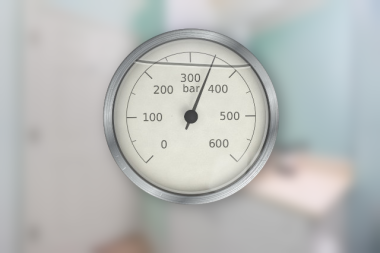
**350** bar
